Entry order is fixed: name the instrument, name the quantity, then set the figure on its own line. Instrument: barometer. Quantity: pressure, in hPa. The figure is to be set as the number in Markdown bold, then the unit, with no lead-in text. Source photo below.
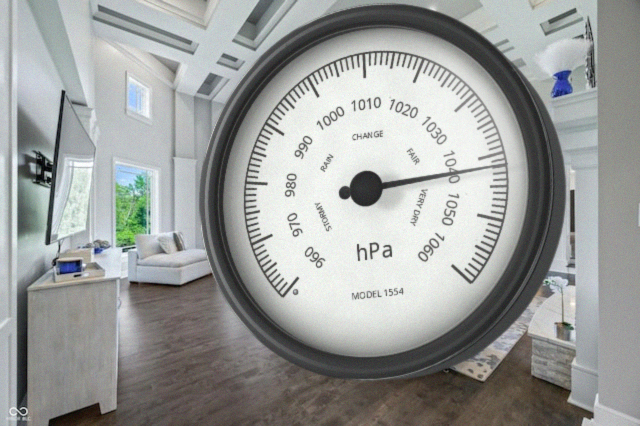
**1042** hPa
